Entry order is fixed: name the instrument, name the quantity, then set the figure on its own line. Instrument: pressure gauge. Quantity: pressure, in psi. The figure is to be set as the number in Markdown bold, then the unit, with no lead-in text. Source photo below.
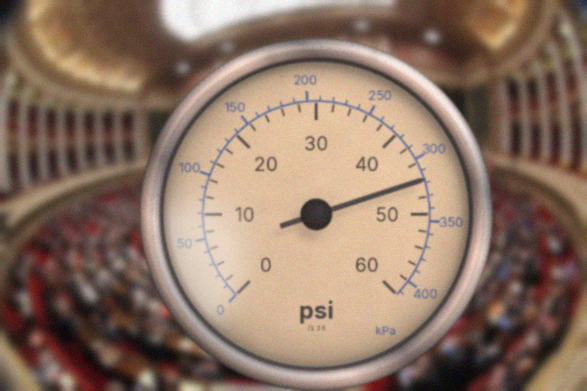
**46** psi
